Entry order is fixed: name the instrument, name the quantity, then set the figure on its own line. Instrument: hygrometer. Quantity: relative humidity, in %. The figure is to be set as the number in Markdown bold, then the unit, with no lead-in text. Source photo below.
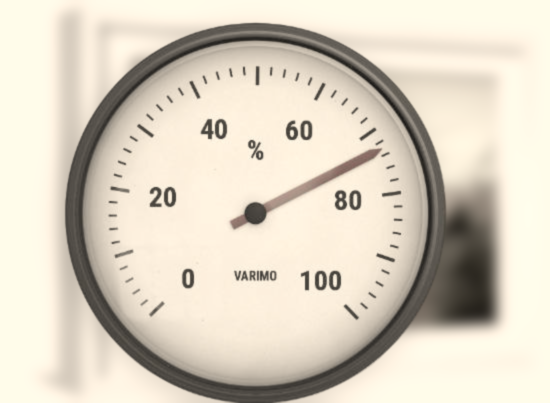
**73** %
